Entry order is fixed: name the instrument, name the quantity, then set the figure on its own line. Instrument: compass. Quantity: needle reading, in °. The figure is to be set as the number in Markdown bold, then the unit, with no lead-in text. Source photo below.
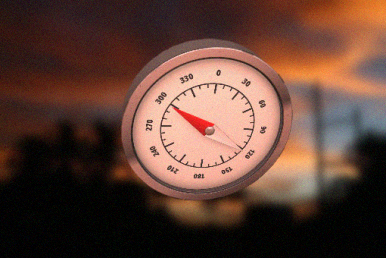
**300** °
